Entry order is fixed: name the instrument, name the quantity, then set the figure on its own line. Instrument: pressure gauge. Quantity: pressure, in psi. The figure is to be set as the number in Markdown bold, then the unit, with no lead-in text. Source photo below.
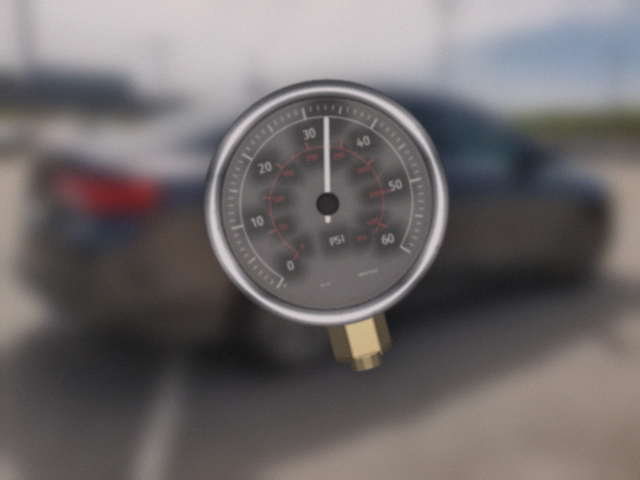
**33** psi
